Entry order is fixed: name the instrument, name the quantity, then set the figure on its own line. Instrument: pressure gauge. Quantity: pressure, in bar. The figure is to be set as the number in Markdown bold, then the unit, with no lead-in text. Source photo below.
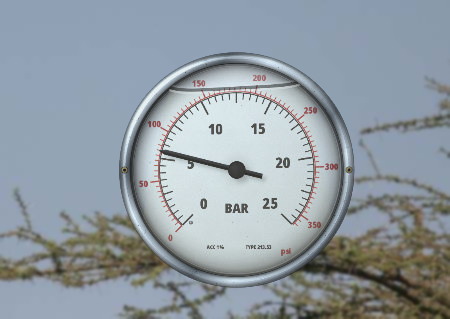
**5.5** bar
